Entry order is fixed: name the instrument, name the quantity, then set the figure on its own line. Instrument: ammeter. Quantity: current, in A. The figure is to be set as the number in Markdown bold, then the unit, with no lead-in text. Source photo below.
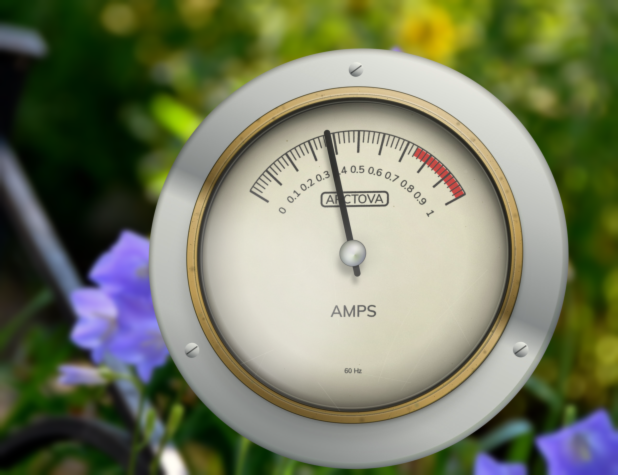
**0.38** A
